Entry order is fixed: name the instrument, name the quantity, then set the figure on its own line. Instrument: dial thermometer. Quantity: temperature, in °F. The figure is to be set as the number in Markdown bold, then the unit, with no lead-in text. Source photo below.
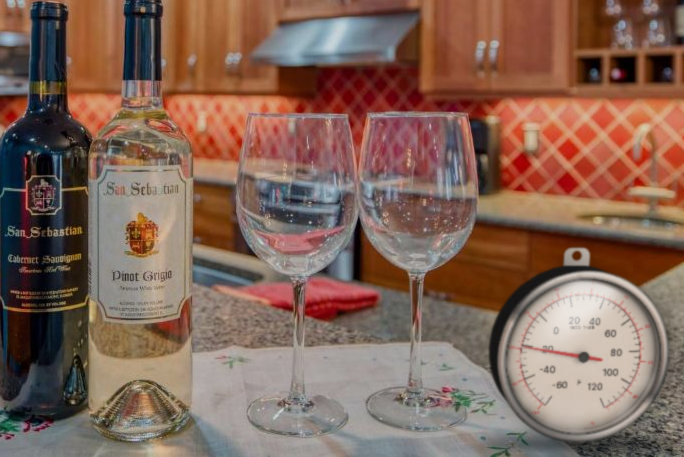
**-20** °F
